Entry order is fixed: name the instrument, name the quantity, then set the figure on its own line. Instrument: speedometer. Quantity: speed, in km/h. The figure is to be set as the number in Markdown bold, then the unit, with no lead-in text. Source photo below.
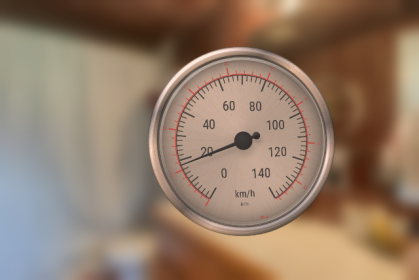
**18** km/h
